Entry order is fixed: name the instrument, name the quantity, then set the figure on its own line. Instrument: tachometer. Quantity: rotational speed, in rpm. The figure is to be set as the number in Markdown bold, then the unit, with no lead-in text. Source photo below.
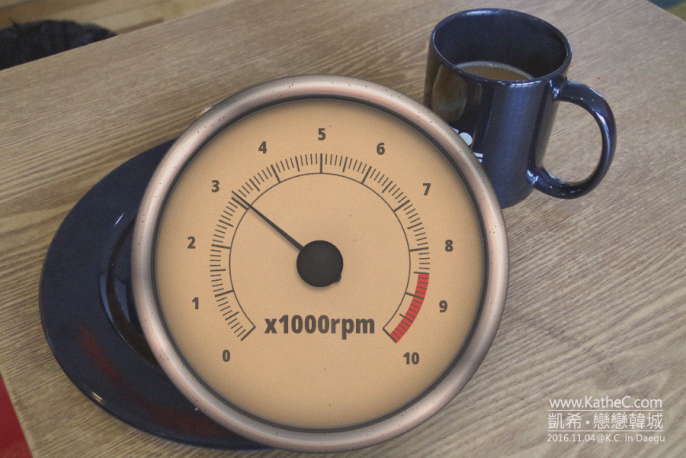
**3100** rpm
